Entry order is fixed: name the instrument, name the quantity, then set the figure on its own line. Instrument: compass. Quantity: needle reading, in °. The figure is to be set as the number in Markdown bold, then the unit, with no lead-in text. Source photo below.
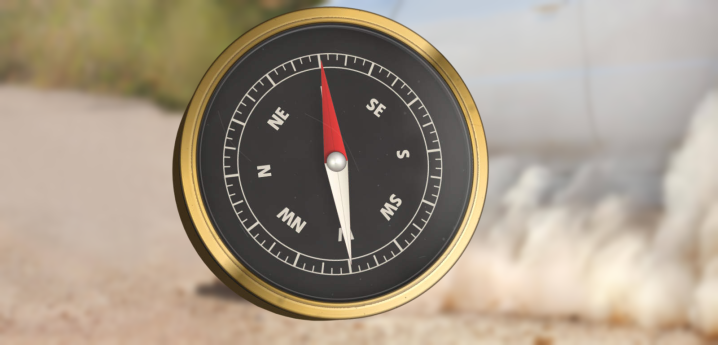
**90** °
